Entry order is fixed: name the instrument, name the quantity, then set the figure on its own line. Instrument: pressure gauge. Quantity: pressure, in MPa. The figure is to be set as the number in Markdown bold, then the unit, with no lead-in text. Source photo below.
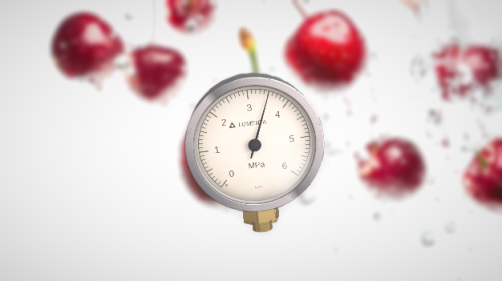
**3.5** MPa
